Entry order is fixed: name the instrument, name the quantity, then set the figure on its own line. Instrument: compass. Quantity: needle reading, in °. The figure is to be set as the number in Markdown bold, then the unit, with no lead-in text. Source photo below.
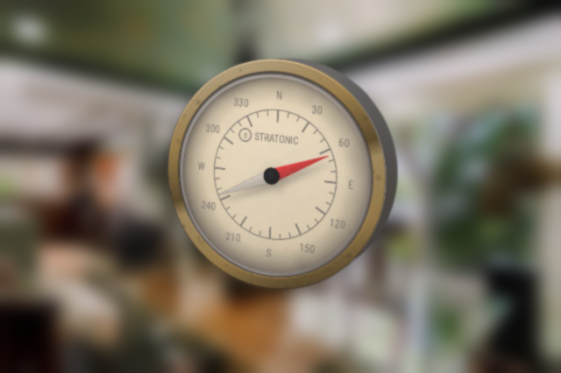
**65** °
